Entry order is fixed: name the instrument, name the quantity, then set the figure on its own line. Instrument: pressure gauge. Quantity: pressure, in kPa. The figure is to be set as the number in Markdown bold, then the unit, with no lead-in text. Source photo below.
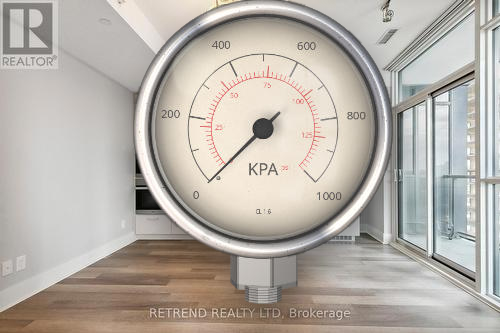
**0** kPa
